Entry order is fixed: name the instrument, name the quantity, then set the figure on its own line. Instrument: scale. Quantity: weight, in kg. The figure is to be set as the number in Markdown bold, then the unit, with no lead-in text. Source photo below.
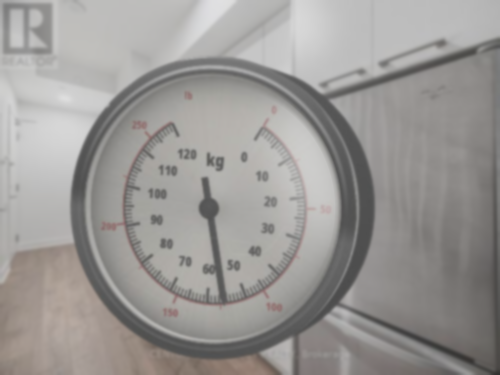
**55** kg
